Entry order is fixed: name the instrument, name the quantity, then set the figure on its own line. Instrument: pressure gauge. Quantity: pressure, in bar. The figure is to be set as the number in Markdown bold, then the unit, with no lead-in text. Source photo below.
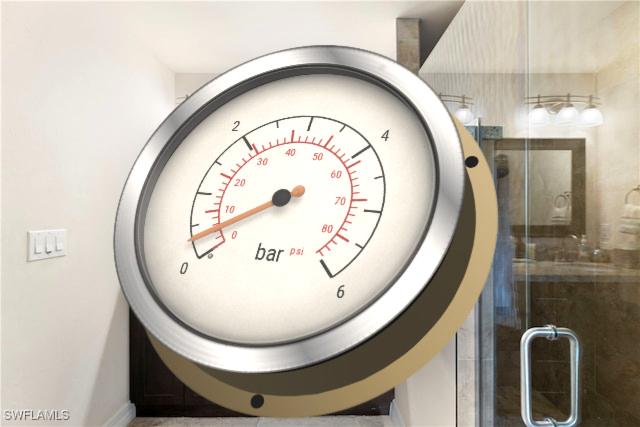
**0.25** bar
